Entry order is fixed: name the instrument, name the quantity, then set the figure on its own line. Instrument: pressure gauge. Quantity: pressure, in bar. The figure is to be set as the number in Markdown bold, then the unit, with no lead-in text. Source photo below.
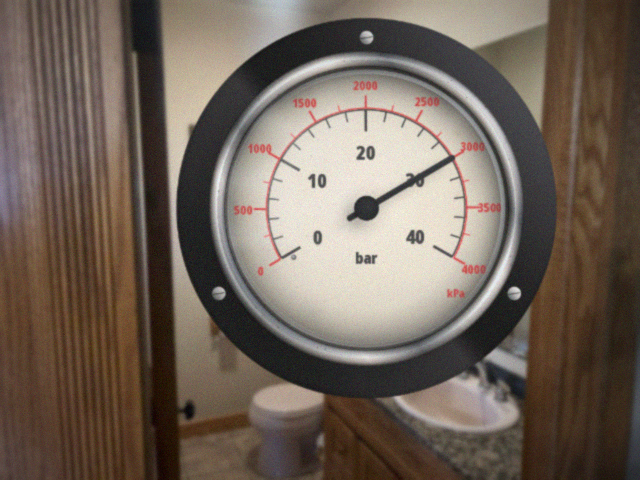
**30** bar
